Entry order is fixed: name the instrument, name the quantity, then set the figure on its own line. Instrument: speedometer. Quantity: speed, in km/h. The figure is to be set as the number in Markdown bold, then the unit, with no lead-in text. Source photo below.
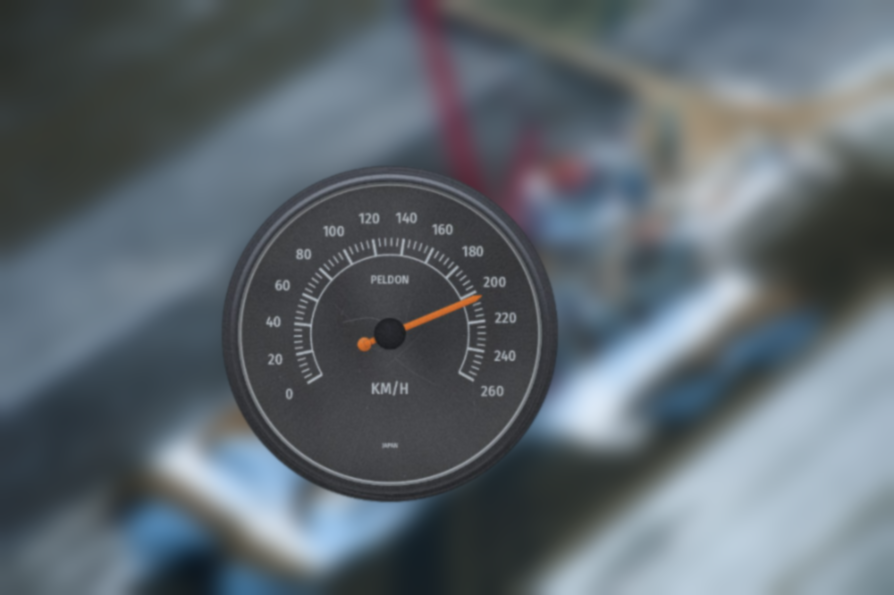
**204** km/h
